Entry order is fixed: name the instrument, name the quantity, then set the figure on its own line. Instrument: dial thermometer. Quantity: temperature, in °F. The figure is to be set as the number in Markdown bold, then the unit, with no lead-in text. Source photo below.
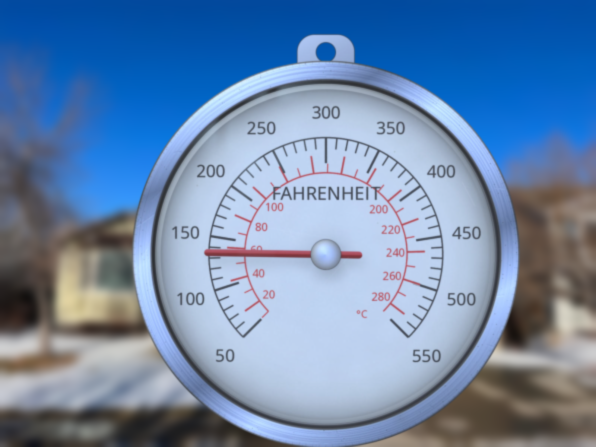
**135** °F
